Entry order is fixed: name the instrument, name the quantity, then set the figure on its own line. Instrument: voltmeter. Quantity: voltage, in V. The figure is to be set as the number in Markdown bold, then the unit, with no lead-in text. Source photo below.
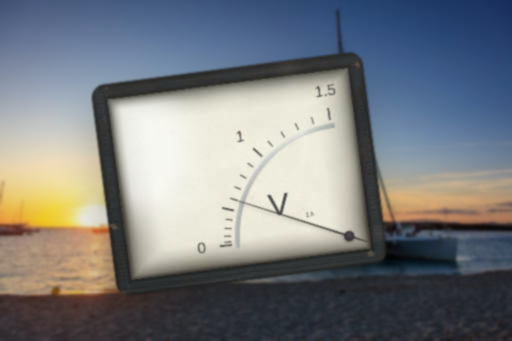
**0.6** V
